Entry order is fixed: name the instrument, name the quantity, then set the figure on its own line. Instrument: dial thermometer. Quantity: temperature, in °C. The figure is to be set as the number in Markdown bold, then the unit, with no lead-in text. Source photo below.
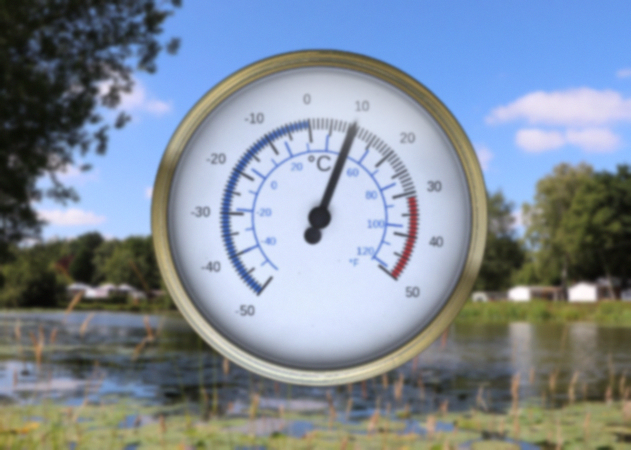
**10** °C
